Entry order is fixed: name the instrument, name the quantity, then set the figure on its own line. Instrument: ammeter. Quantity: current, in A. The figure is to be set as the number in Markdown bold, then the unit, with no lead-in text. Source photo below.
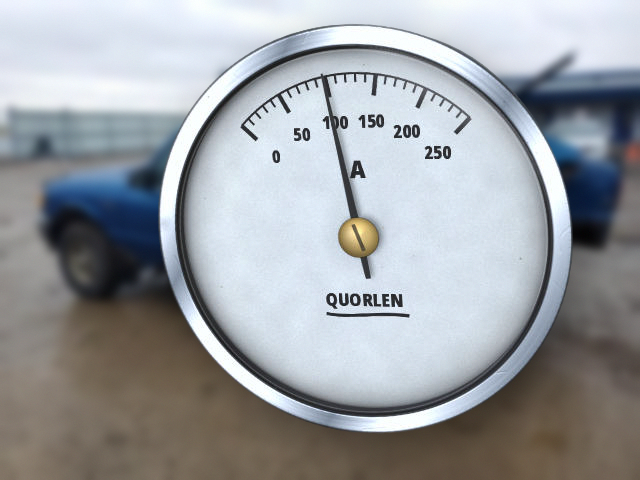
**100** A
